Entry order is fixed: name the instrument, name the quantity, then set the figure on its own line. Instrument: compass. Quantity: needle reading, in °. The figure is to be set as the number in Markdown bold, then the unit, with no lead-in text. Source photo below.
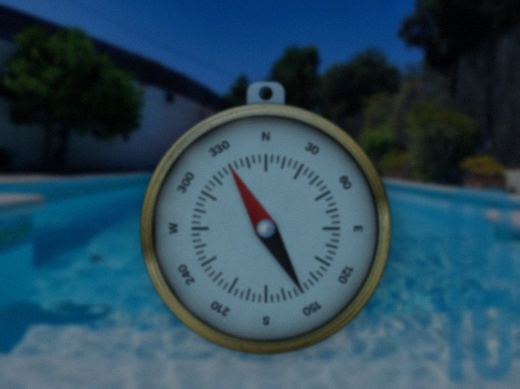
**330** °
